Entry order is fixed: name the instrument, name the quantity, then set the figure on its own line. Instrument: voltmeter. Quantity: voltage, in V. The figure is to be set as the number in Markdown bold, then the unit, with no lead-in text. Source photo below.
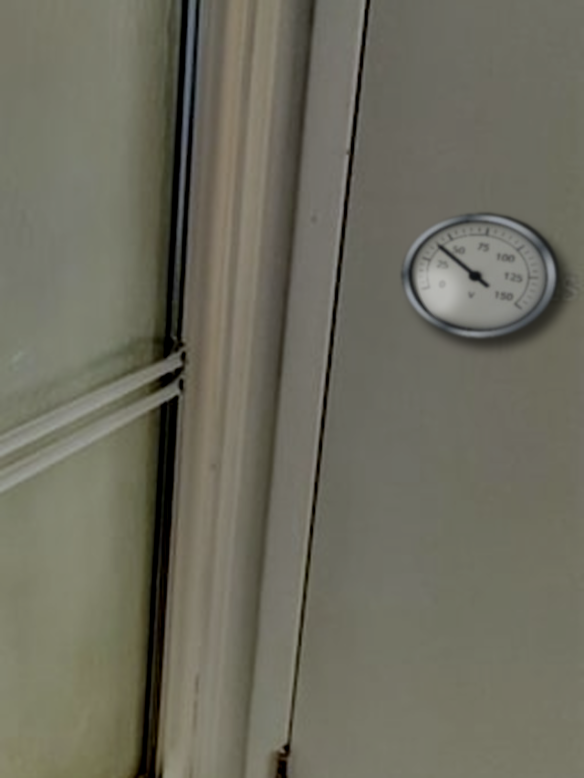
**40** V
